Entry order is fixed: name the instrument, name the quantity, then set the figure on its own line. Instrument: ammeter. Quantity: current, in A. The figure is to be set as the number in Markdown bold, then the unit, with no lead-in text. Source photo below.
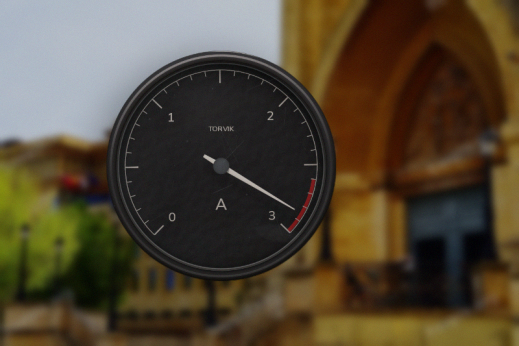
**2.85** A
